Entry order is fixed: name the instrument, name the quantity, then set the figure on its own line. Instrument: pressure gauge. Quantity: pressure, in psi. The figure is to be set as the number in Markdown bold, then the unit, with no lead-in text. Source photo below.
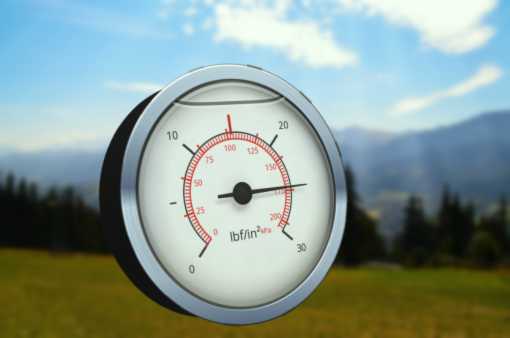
**25** psi
